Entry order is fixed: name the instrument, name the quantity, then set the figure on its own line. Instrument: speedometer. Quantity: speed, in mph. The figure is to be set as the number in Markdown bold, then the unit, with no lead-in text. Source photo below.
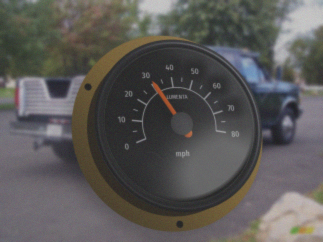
**30** mph
